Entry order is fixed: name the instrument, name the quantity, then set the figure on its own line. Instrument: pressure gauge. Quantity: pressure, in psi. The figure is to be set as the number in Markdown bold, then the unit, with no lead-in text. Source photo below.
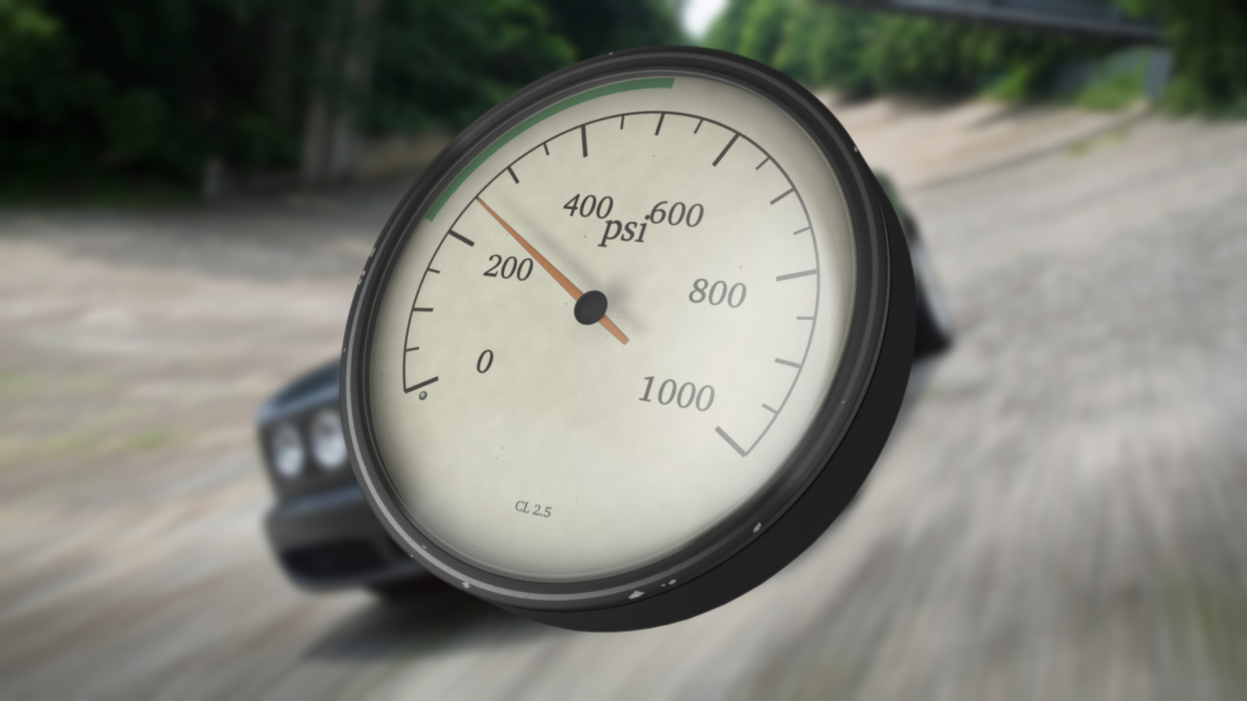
**250** psi
